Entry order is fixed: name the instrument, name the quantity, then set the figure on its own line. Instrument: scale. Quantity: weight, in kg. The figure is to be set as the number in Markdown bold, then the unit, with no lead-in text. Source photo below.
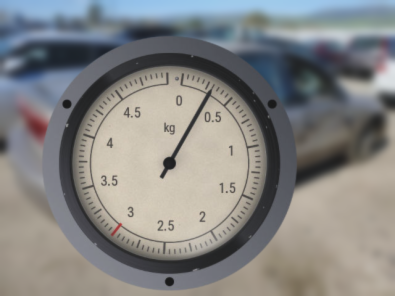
**0.3** kg
